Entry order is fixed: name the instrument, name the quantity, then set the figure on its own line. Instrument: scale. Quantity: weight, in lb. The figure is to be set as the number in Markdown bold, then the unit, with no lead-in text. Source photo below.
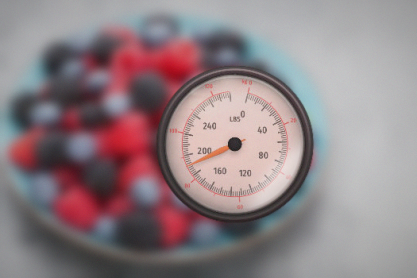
**190** lb
